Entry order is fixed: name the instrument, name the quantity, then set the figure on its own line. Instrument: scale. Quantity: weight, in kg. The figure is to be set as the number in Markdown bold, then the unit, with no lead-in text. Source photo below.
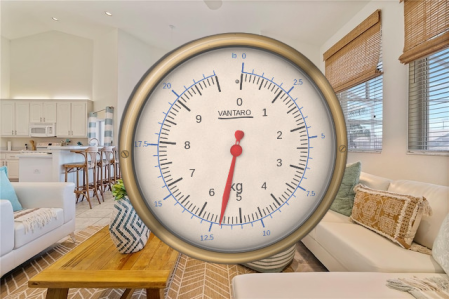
**5.5** kg
